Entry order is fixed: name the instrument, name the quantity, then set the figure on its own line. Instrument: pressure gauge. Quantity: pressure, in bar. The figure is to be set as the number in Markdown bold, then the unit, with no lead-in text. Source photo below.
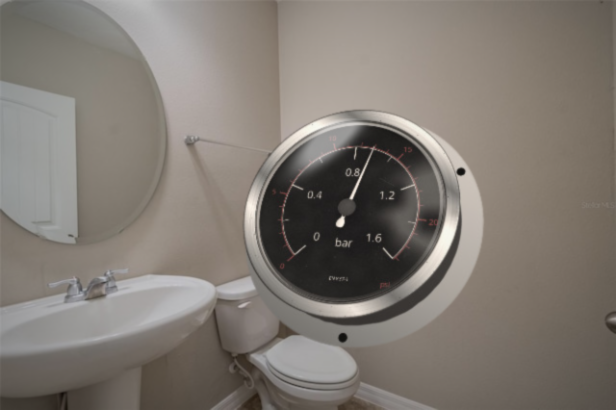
**0.9** bar
